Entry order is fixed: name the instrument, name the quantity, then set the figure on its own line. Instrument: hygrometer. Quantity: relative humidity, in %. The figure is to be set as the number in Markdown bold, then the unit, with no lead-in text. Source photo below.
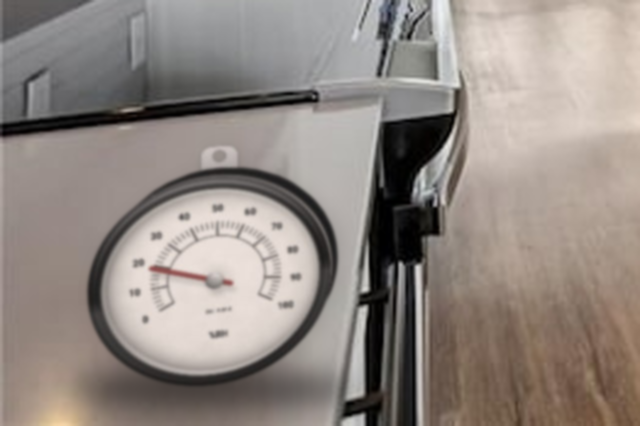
**20** %
